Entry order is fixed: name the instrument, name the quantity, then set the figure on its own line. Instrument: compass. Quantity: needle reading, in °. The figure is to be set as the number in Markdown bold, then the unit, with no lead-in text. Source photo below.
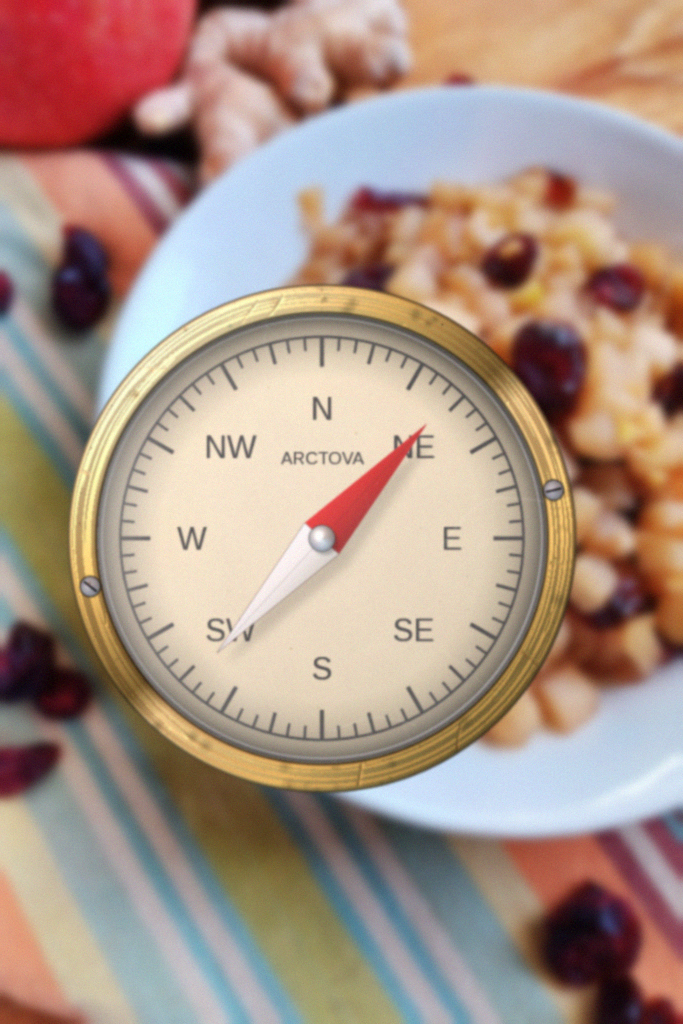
**42.5** °
